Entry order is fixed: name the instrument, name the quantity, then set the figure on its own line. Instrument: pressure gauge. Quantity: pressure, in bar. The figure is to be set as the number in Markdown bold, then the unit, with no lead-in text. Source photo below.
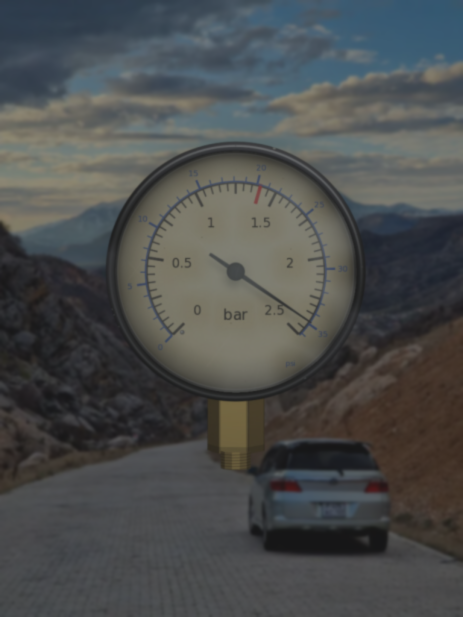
**2.4** bar
